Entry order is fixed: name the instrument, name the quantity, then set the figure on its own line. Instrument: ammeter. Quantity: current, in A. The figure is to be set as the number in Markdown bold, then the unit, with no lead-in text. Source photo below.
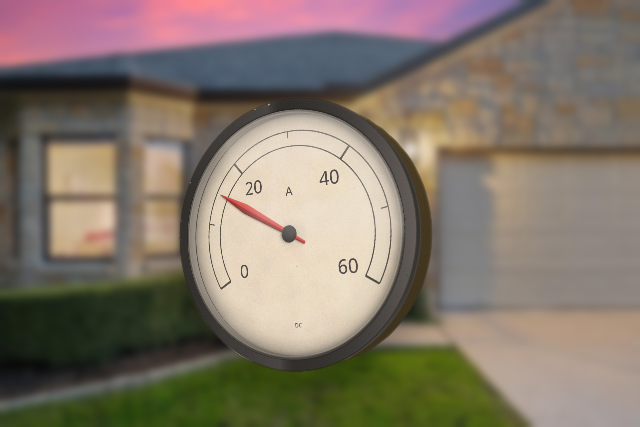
**15** A
